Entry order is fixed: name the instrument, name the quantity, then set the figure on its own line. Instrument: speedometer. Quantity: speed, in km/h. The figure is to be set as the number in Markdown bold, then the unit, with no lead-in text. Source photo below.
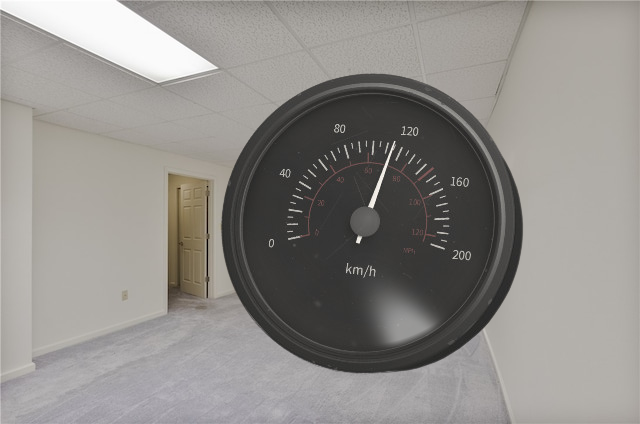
**115** km/h
